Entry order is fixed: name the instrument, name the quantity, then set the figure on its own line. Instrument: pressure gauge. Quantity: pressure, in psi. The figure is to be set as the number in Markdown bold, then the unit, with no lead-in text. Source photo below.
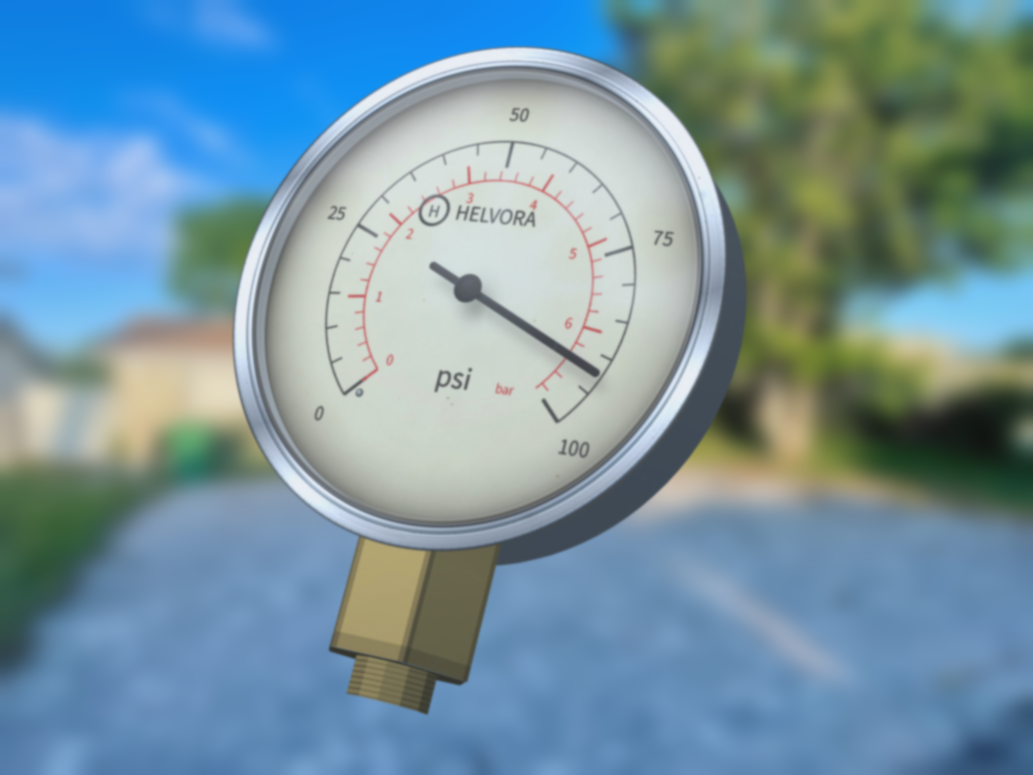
**92.5** psi
